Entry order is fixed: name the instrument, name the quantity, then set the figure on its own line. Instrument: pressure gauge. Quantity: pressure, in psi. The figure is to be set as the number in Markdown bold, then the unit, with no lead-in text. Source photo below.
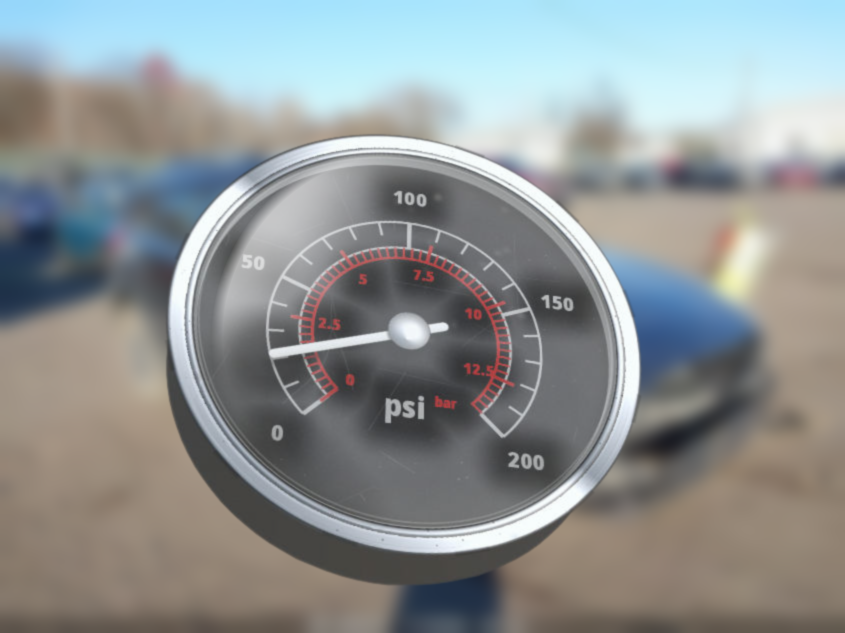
**20** psi
